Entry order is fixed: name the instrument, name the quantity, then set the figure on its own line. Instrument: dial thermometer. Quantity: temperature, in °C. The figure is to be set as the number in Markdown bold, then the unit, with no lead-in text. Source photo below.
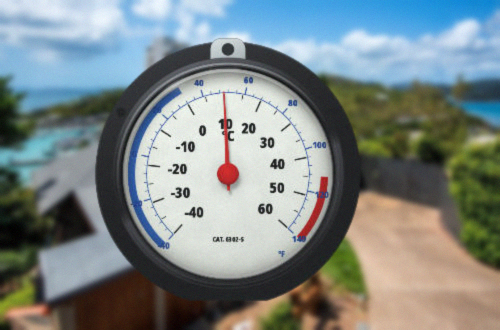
**10** °C
